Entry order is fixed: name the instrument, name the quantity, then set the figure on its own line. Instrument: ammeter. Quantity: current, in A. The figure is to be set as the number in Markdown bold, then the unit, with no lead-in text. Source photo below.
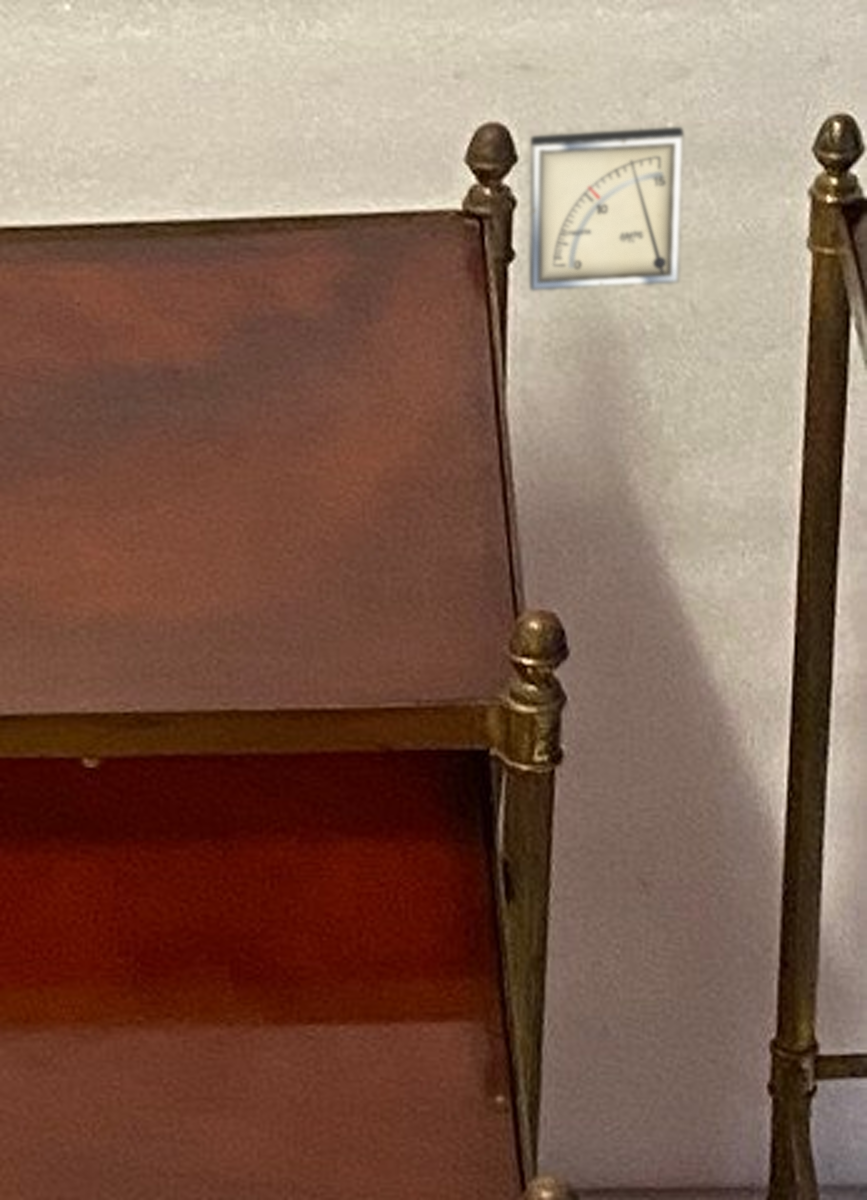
**13.5** A
